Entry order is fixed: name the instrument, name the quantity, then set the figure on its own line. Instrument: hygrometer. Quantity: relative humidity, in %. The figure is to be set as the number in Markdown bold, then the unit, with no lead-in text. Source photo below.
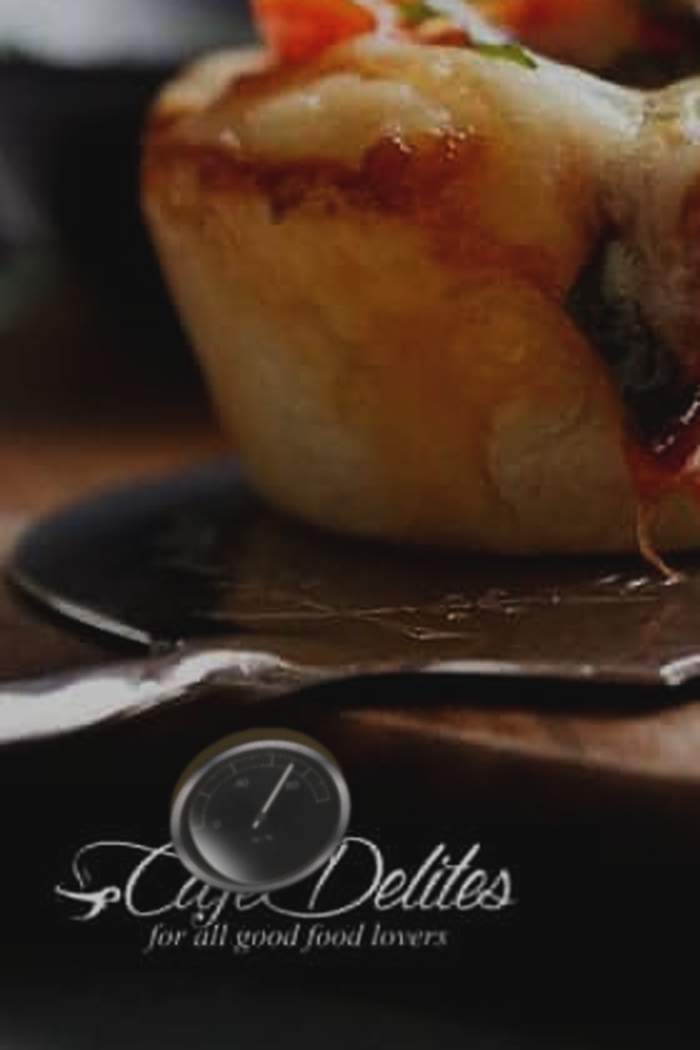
**70** %
